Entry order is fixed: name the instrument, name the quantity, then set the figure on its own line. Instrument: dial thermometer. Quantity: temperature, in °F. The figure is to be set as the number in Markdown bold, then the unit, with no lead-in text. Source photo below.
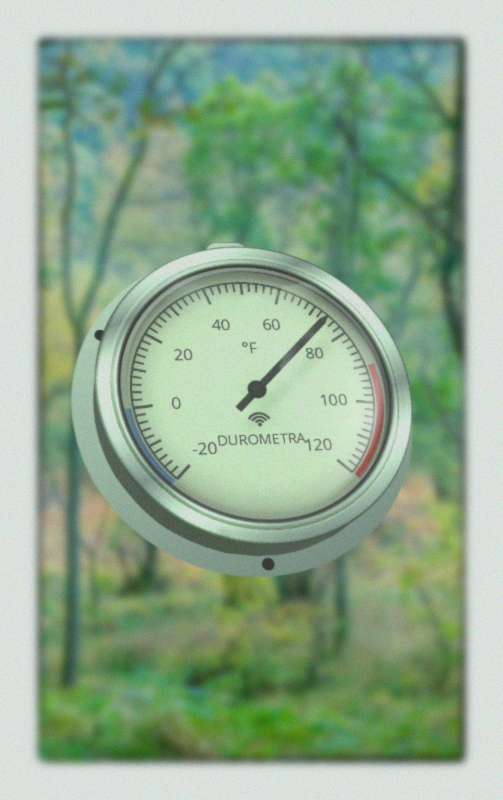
**74** °F
